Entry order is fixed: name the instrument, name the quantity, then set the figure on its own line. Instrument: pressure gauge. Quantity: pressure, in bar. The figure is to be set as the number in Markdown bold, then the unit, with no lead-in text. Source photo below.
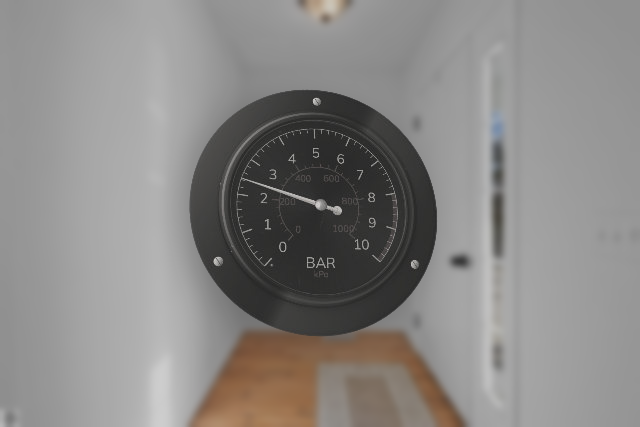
**2.4** bar
